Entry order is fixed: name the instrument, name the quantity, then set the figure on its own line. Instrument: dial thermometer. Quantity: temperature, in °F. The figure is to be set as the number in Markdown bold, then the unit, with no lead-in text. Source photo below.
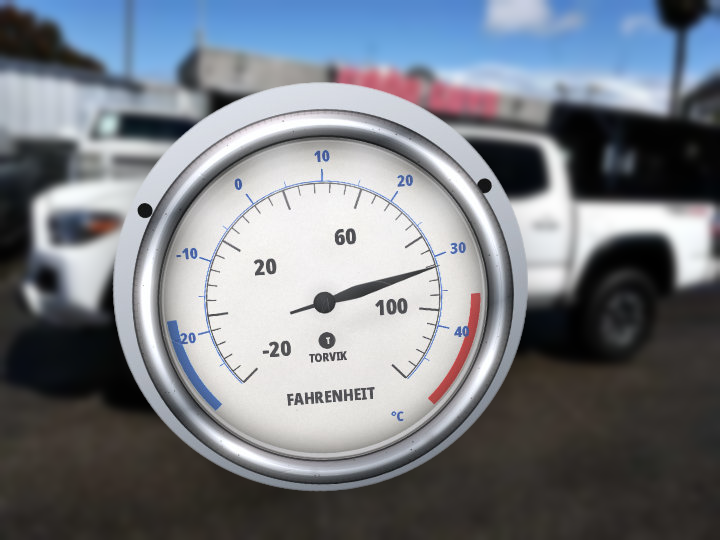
**88** °F
